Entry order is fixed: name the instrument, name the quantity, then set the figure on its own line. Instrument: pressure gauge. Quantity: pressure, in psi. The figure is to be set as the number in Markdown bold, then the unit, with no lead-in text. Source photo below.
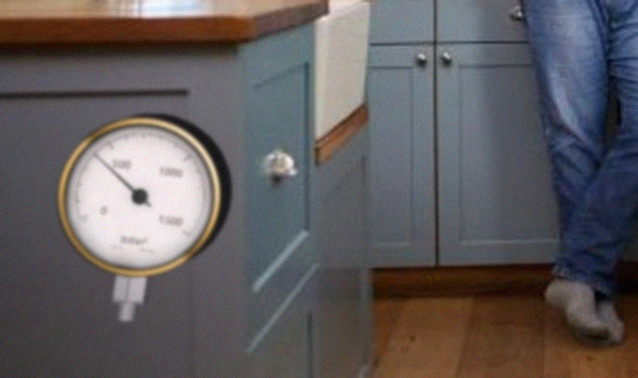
**400** psi
